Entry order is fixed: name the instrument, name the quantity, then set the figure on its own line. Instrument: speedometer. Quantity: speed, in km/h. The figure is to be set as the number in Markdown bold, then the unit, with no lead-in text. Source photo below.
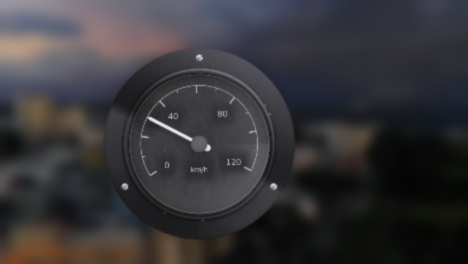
**30** km/h
